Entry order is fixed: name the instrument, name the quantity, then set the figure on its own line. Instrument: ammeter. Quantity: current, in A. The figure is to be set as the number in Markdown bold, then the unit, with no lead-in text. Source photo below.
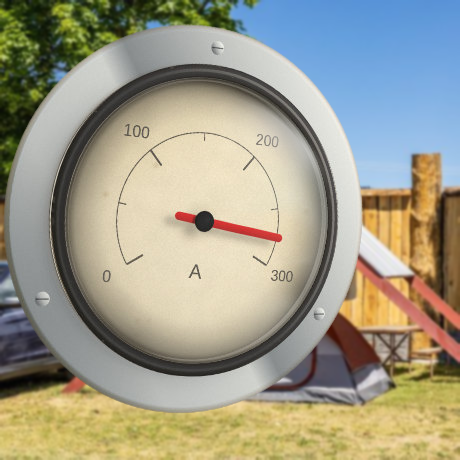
**275** A
